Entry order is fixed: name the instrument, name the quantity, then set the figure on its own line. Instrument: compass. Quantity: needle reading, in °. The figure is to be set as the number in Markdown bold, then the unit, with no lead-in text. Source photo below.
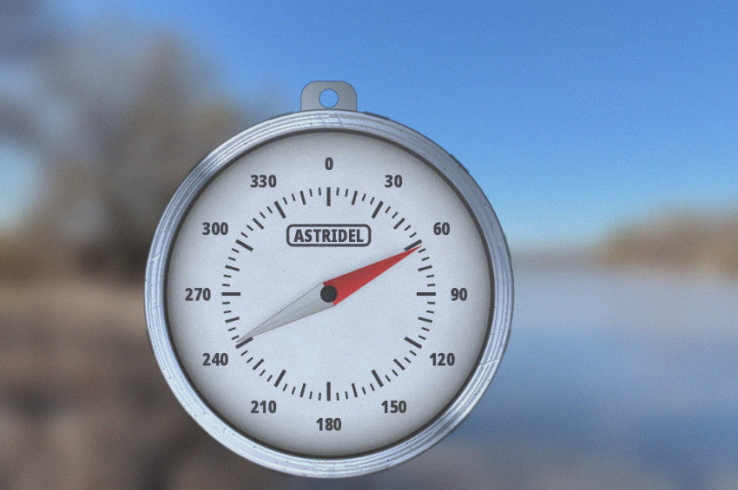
**62.5** °
